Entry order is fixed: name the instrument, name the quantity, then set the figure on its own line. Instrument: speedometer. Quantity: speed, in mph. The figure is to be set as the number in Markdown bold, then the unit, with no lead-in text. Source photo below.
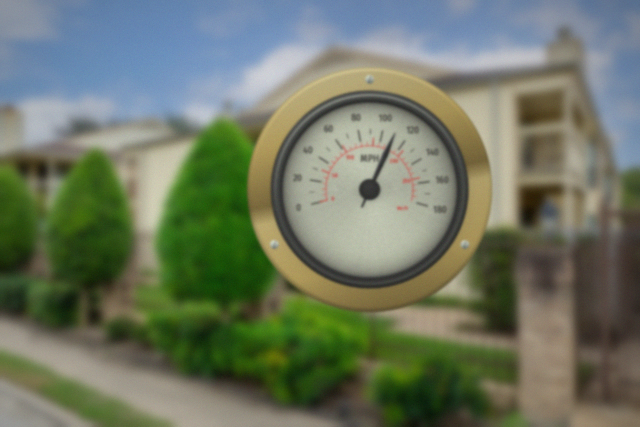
**110** mph
